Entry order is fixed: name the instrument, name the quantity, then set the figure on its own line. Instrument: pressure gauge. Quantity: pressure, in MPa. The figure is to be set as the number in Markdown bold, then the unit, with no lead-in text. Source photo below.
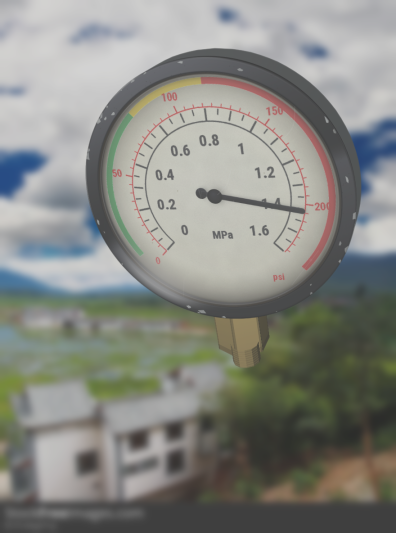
**1.4** MPa
